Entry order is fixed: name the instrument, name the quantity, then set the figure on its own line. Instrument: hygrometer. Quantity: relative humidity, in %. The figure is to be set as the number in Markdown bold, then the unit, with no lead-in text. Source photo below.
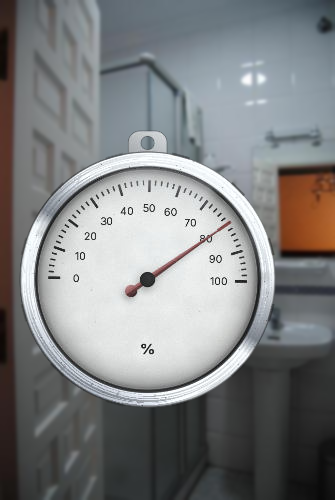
**80** %
